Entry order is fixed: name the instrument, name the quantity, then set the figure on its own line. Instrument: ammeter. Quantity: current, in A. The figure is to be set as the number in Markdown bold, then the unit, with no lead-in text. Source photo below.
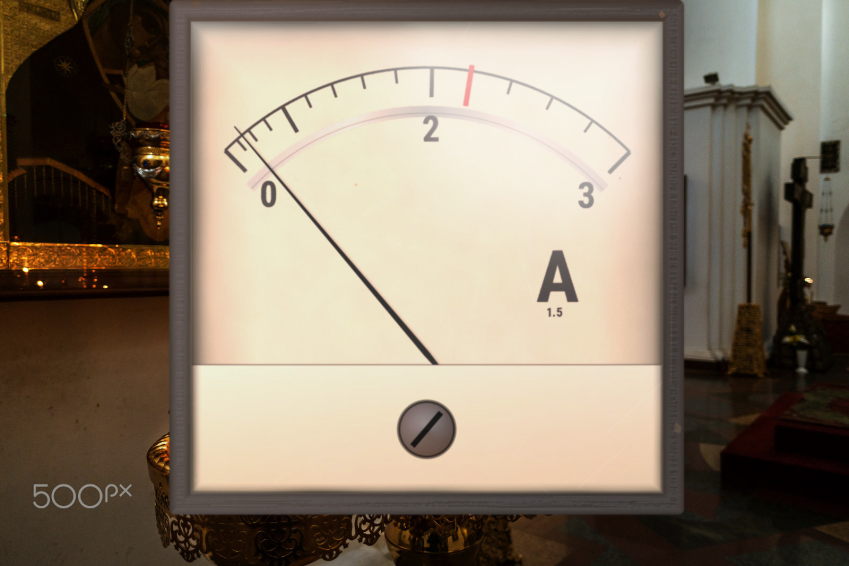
**0.5** A
